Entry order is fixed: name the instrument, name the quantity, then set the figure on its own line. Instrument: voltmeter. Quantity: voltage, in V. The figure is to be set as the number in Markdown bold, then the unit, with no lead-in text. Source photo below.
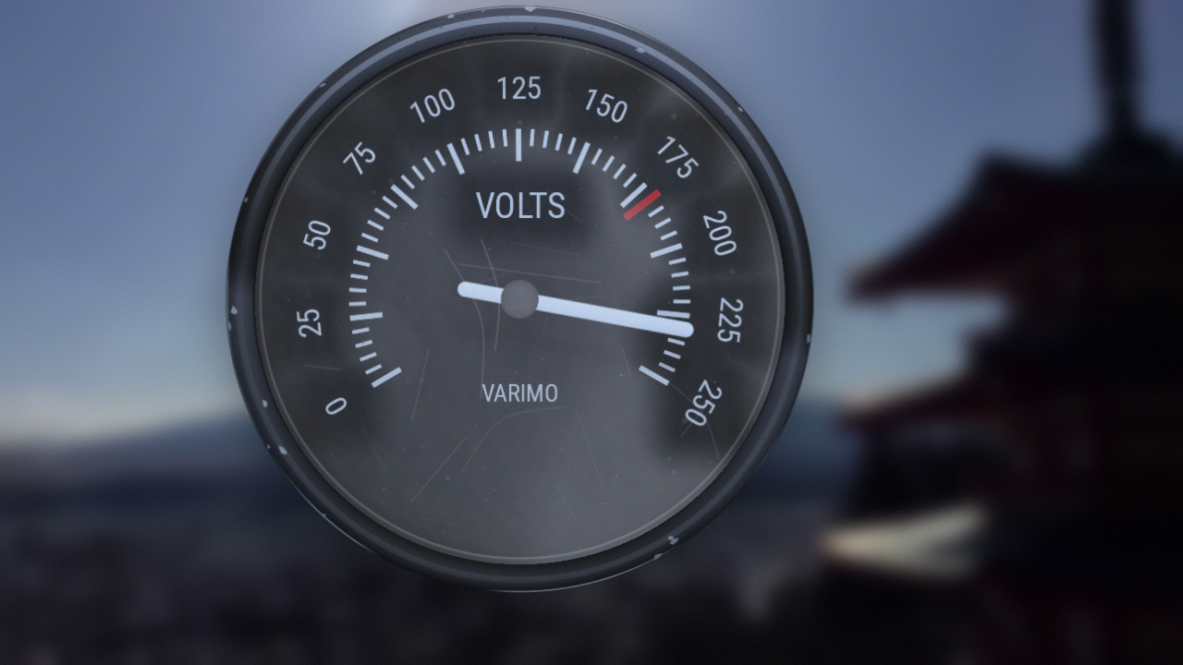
**230** V
